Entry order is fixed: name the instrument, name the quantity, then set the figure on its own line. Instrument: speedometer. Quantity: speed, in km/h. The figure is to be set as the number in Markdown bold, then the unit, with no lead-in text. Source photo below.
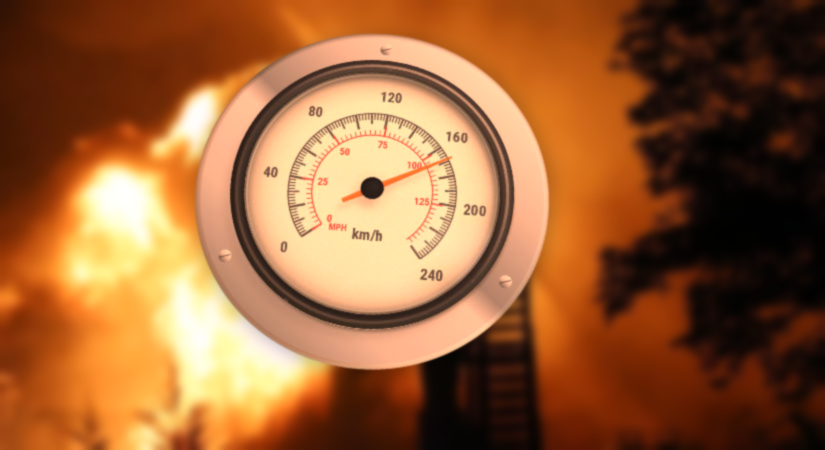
**170** km/h
